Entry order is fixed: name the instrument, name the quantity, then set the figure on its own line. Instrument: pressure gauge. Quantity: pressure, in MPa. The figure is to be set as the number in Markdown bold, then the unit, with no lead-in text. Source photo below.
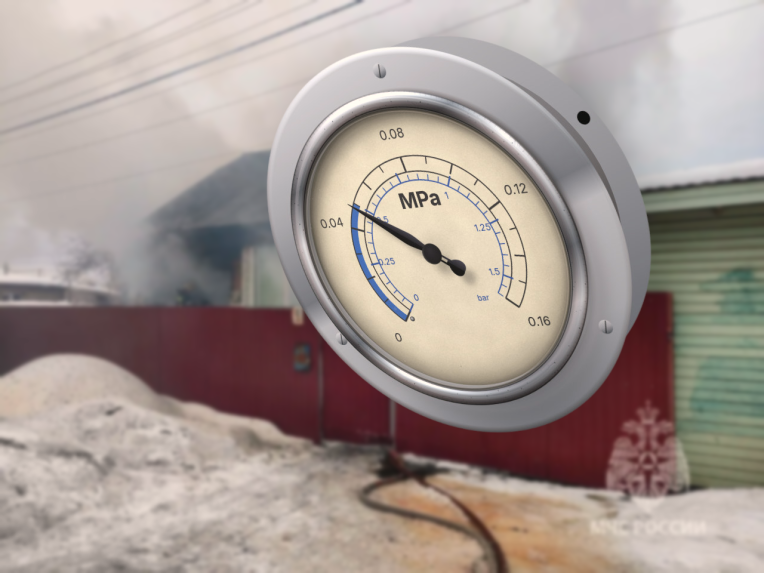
**0.05** MPa
